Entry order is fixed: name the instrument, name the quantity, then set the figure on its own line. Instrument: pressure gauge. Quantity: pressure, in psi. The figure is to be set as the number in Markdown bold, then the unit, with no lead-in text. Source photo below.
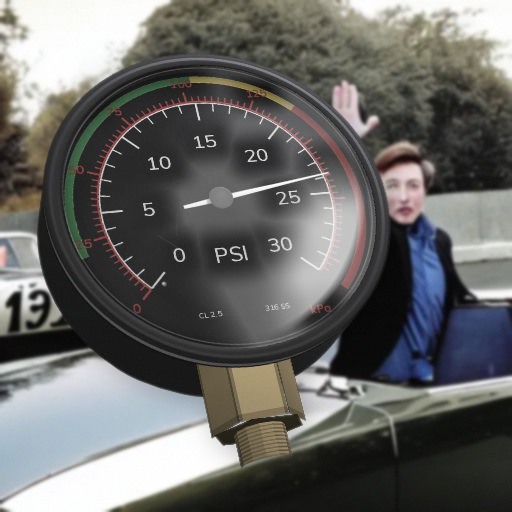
**24** psi
